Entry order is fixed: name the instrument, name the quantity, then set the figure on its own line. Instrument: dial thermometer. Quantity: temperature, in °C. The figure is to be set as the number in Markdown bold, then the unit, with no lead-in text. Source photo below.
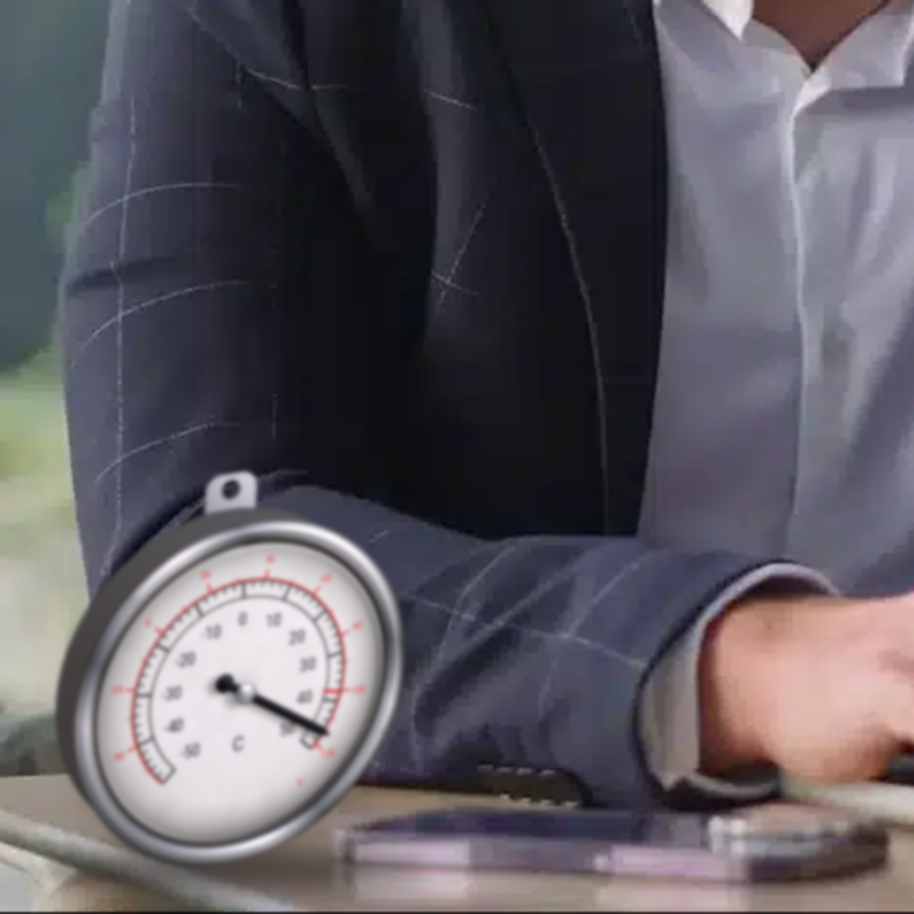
**46** °C
